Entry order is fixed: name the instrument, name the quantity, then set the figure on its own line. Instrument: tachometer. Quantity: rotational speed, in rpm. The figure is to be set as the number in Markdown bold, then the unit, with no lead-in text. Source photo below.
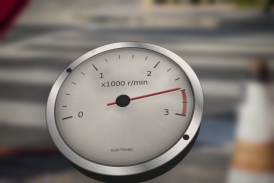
**2600** rpm
